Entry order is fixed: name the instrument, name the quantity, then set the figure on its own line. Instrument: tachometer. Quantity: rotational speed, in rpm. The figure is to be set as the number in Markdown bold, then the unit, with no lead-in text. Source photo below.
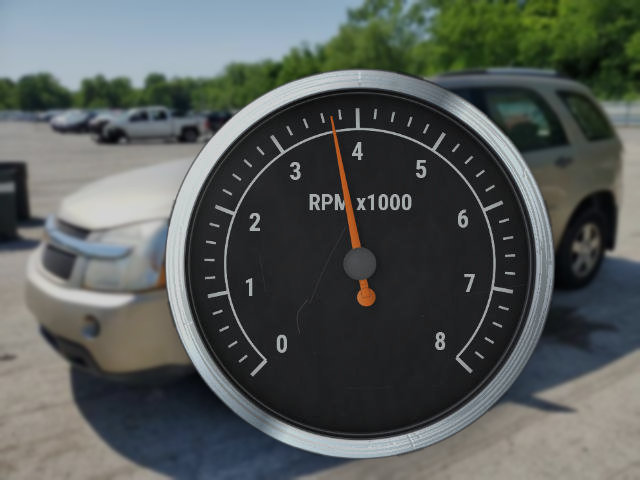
**3700** rpm
